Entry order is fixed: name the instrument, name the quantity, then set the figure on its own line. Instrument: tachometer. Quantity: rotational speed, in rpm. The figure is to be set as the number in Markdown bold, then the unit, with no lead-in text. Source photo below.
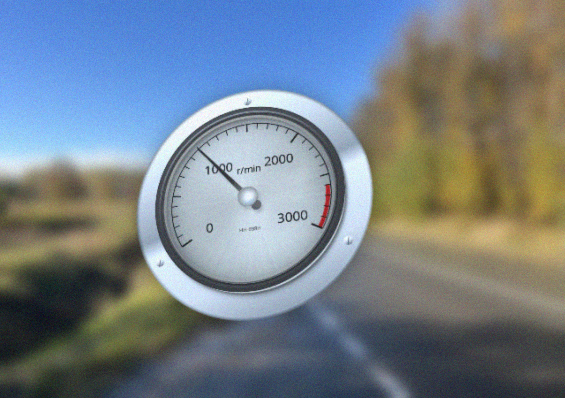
**1000** rpm
